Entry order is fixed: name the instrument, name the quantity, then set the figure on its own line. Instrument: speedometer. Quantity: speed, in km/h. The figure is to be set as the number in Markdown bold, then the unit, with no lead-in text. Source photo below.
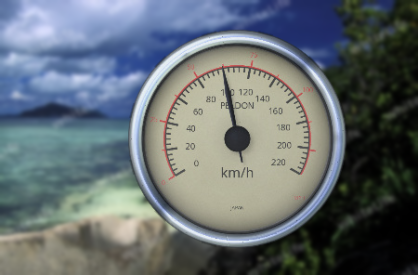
**100** km/h
